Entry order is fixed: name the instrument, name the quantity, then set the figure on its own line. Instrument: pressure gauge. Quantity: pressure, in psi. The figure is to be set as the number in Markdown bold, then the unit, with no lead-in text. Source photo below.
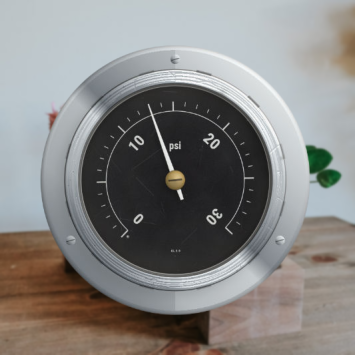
**13** psi
